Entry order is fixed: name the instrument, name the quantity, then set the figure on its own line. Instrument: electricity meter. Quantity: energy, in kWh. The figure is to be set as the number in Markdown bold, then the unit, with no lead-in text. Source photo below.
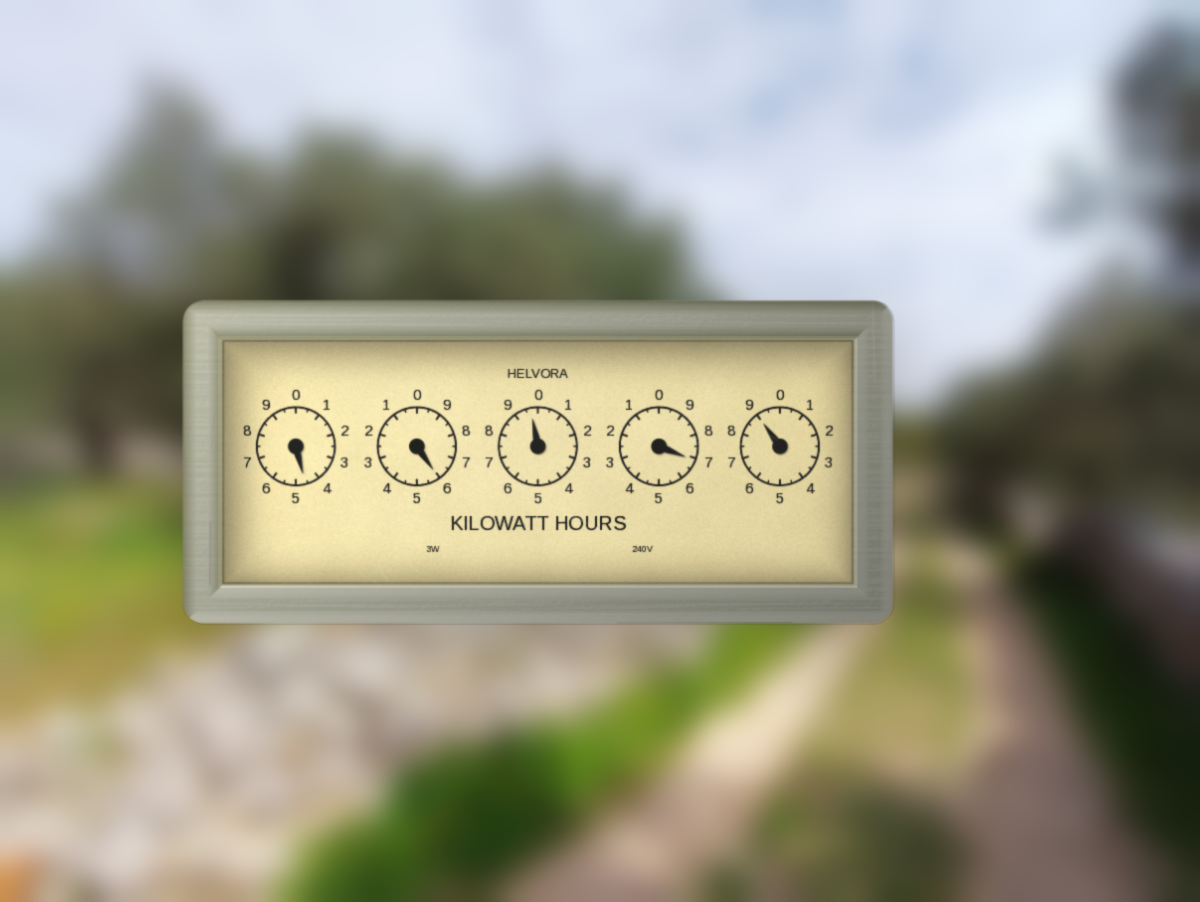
**45969** kWh
